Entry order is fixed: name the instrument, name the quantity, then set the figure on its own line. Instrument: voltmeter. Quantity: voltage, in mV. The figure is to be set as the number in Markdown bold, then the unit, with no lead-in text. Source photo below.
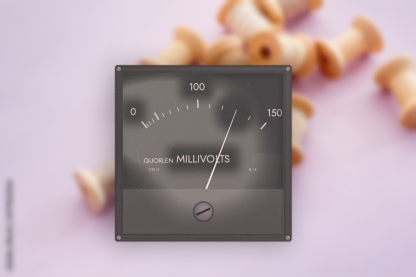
**130** mV
